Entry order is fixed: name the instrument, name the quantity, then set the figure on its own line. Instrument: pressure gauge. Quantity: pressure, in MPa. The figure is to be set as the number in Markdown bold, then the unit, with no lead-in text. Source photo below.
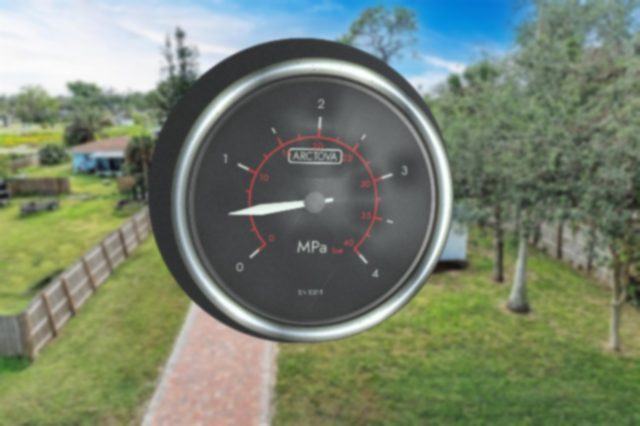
**0.5** MPa
